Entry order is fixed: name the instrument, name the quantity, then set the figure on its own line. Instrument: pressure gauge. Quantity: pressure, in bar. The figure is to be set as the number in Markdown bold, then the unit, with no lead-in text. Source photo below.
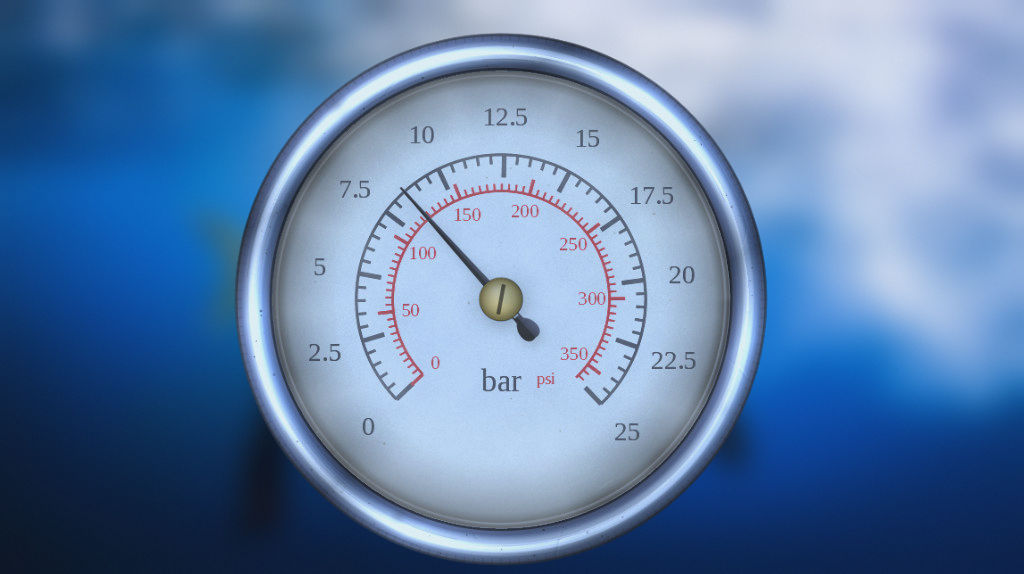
**8.5** bar
